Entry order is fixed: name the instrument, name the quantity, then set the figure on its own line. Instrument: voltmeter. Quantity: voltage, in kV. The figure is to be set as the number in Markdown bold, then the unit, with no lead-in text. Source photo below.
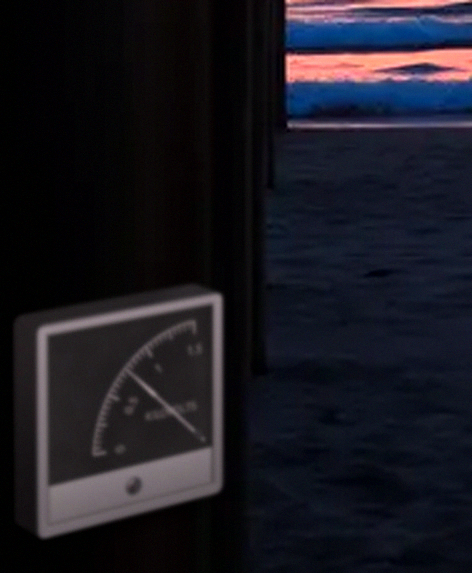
**0.75** kV
